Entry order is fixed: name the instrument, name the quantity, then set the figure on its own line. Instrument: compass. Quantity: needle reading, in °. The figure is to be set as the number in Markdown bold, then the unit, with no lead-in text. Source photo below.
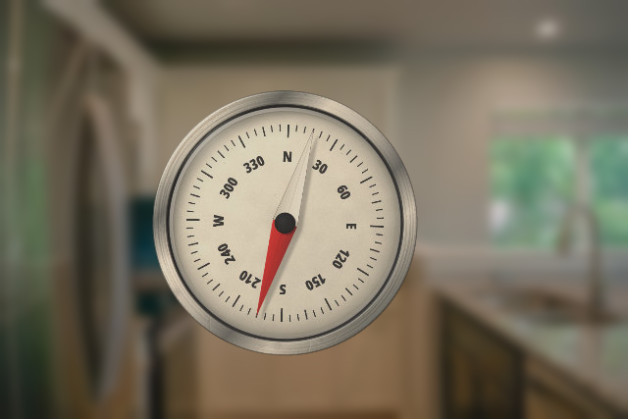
**195** °
